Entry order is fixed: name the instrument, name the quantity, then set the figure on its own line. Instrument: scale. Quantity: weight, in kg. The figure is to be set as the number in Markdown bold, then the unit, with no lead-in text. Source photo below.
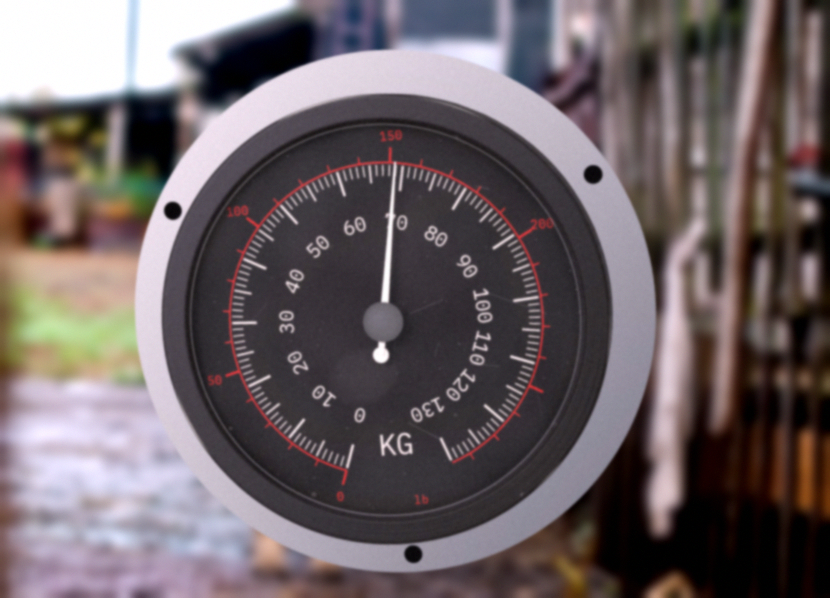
**69** kg
